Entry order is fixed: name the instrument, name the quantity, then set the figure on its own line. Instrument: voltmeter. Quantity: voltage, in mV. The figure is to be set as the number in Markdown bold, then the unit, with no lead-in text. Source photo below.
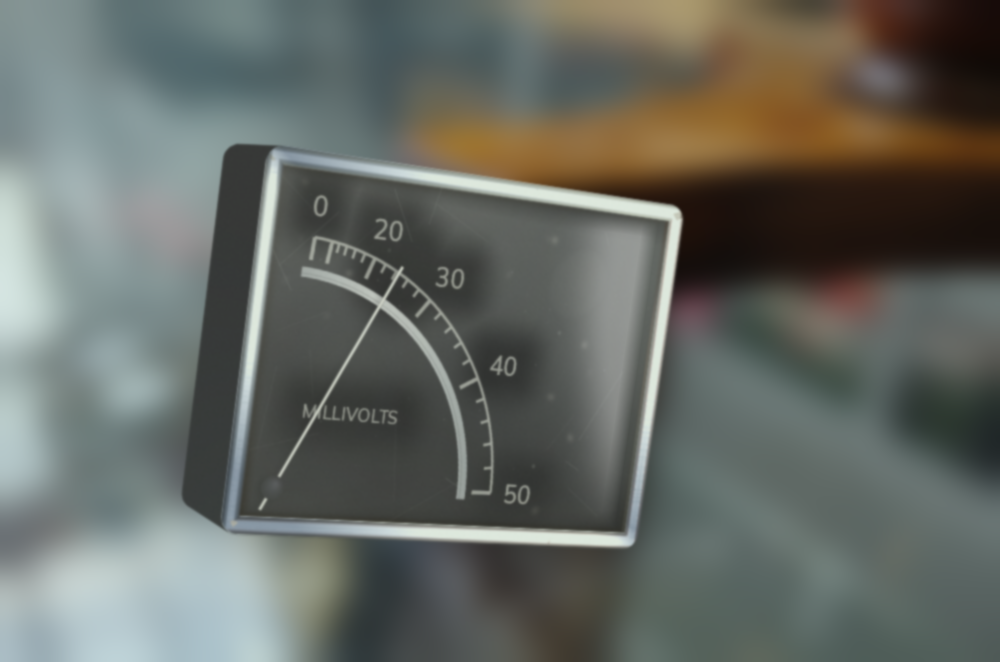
**24** mV
